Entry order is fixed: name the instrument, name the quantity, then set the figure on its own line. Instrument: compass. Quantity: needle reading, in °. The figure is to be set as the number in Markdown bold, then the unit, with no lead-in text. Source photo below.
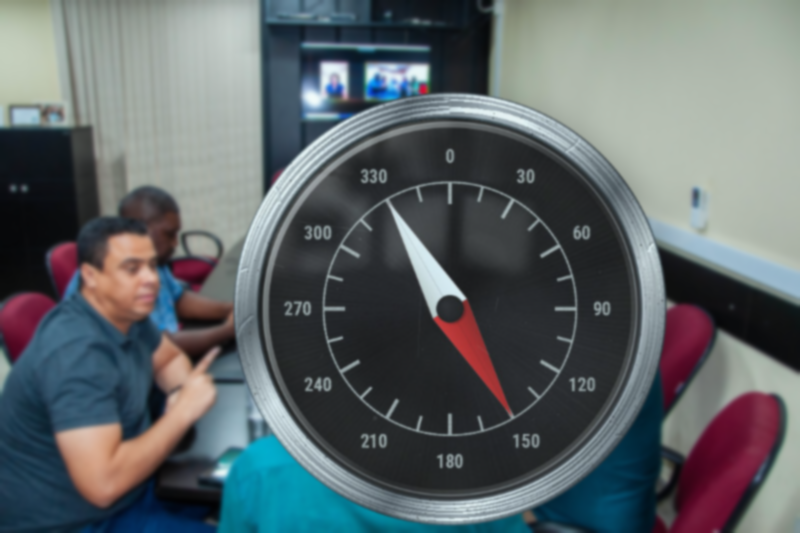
**150** °
